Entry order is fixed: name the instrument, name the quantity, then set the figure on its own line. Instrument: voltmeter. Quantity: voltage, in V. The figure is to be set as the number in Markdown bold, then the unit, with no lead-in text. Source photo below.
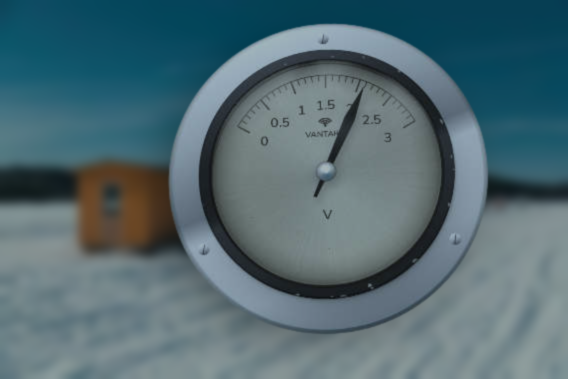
**2.1** V
